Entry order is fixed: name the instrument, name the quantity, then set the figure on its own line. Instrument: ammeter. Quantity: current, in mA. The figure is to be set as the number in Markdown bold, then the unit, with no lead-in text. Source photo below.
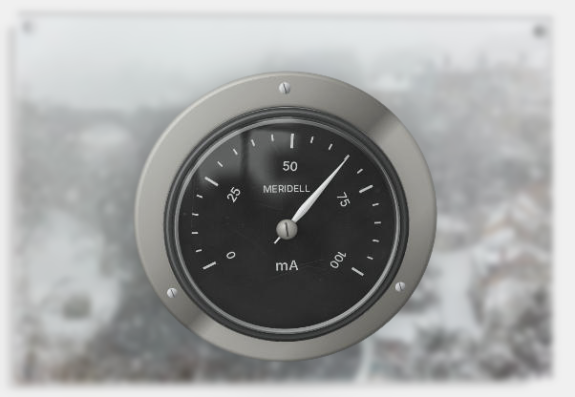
**65** mA
